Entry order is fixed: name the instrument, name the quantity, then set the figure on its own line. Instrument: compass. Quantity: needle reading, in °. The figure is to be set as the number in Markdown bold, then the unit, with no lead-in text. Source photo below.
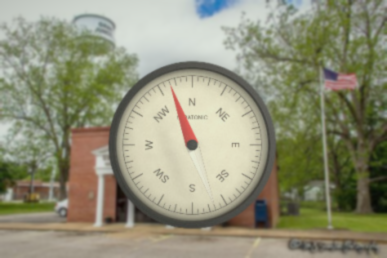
**340** °
